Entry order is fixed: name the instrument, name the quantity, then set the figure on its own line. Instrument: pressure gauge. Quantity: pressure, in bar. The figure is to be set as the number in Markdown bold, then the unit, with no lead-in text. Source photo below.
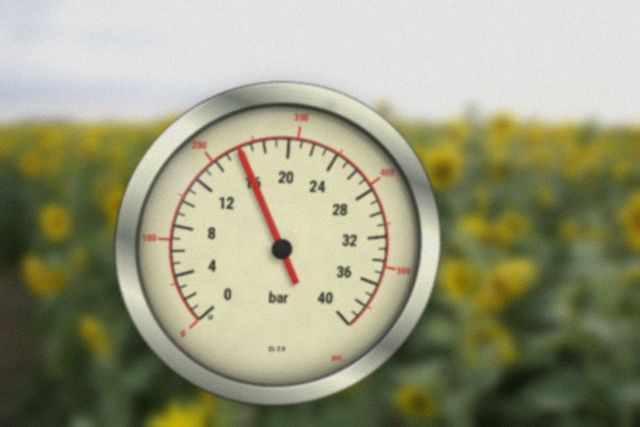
**16** bar
